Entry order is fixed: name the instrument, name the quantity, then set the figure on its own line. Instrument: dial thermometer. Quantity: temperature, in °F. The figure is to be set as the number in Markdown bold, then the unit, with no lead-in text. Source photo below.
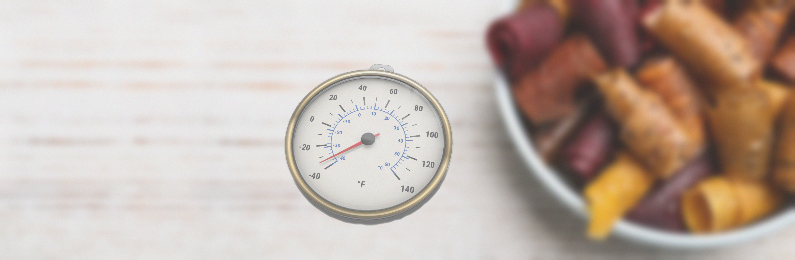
**-35** °F
